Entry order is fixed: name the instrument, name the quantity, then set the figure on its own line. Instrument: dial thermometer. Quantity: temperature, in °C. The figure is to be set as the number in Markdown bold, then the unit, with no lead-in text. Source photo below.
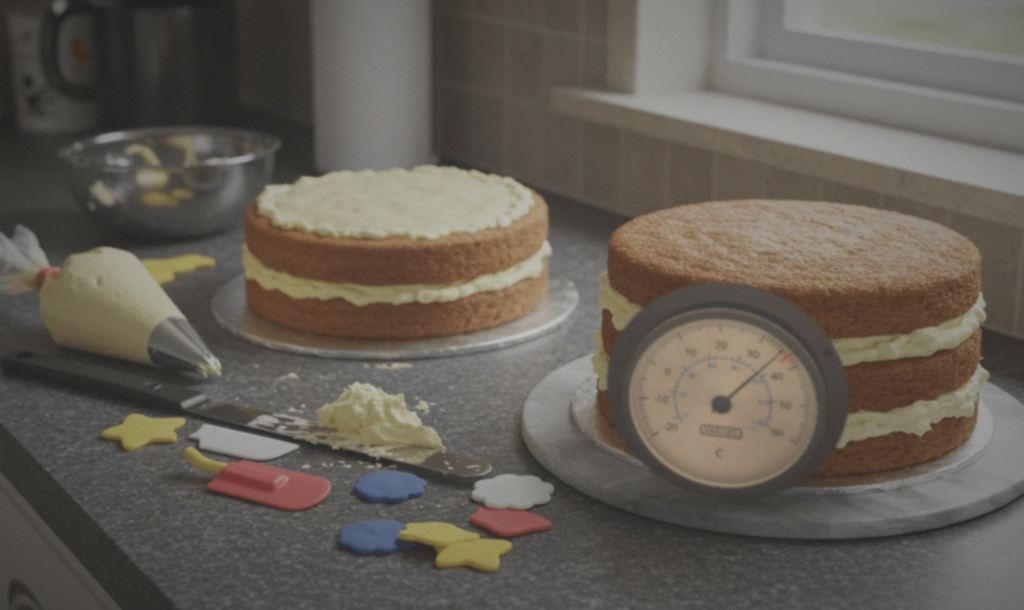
**35** °C
